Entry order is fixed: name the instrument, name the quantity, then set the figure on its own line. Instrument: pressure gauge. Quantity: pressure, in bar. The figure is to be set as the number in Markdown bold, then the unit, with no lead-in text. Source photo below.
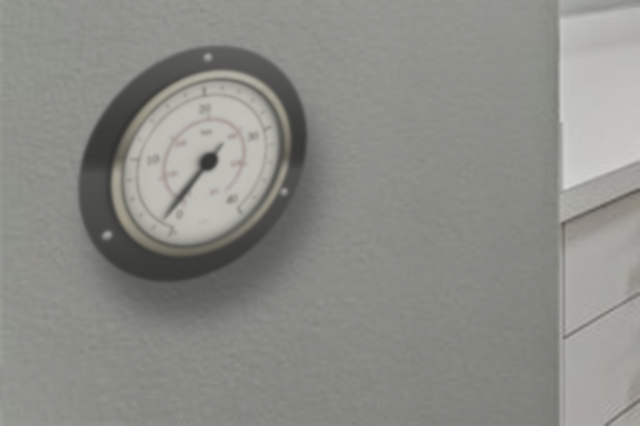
**2** bar
